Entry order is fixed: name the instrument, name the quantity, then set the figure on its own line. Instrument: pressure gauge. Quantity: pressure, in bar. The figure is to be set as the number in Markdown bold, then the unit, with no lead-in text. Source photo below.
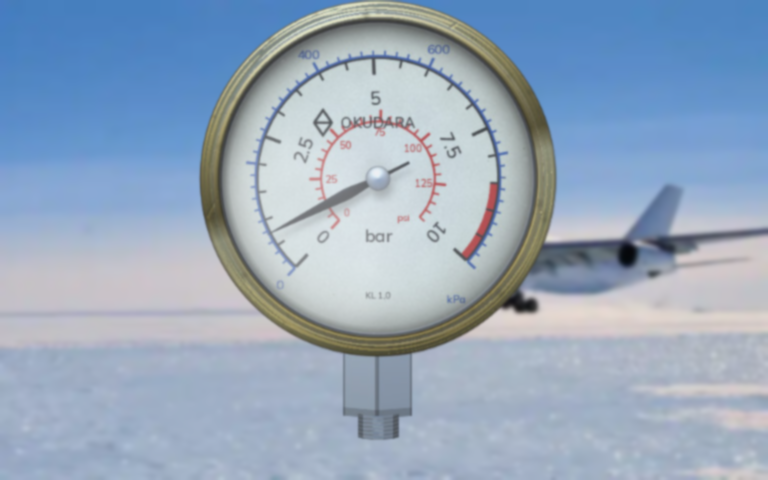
**0.75** bar
